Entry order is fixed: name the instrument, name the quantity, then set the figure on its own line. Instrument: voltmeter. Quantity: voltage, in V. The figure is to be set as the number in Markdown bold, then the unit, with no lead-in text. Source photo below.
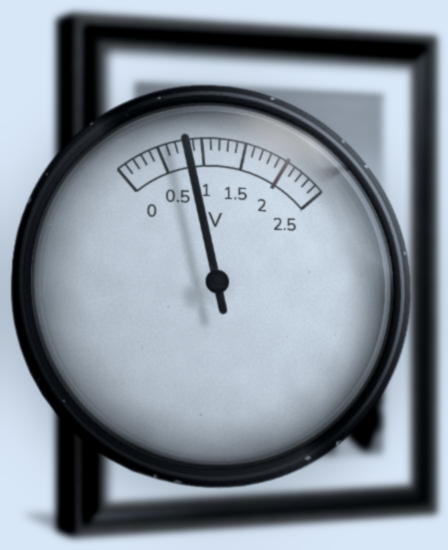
**0.8** V
